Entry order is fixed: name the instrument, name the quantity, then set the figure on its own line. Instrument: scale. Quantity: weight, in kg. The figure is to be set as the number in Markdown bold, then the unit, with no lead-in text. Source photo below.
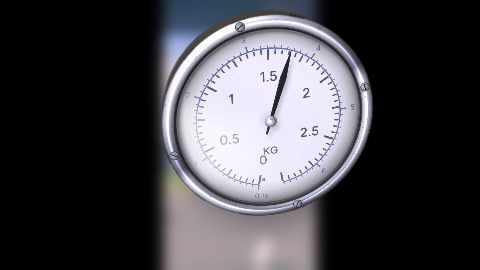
**1.65** kg
